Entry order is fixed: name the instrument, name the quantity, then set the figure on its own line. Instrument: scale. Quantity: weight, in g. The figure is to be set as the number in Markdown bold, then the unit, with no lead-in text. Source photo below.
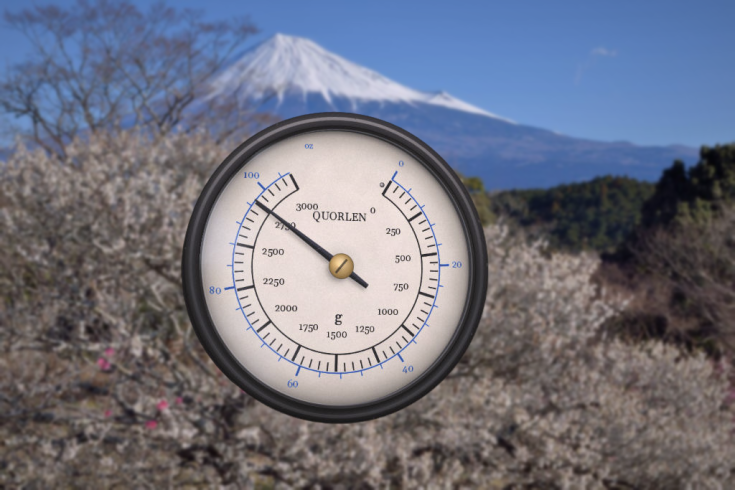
**2750** g
